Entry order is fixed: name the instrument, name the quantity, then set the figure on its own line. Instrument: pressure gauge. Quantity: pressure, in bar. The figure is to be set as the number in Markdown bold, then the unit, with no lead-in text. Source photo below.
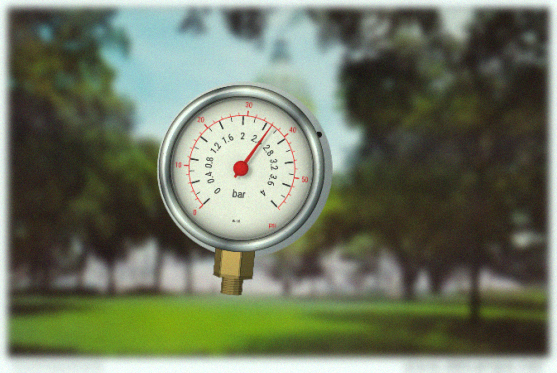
**2.5** bar
